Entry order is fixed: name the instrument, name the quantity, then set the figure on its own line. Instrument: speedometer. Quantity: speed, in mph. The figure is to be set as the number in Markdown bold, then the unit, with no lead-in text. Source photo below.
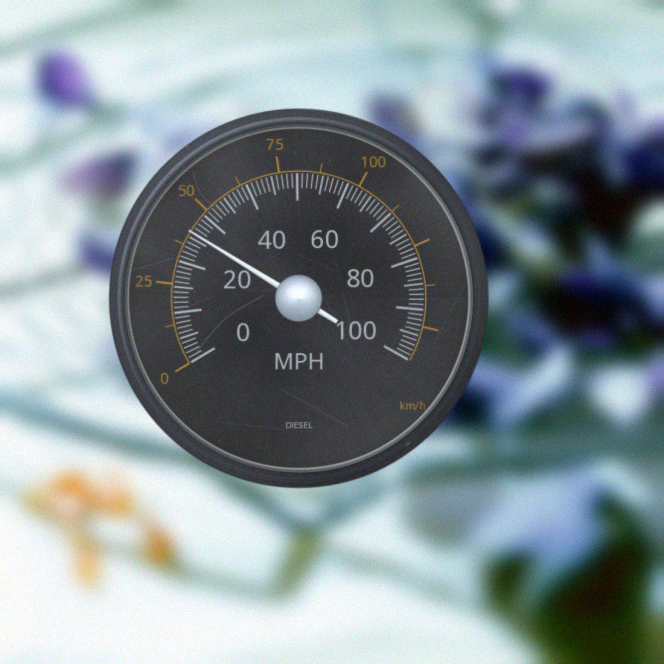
**26** mph
